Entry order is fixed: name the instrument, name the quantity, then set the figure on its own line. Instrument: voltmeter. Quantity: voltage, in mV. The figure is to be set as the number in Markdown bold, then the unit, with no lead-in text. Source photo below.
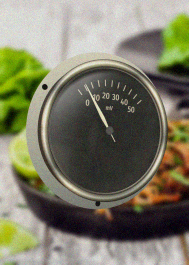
**5** mV
